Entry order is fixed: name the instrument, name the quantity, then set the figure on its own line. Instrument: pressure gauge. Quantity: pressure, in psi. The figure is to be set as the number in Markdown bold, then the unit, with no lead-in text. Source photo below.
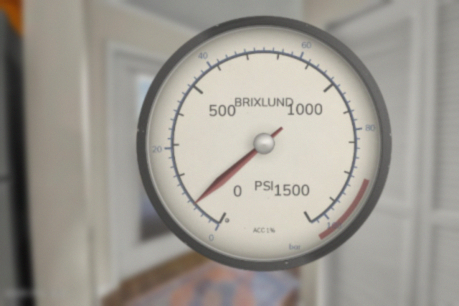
**100** psi
